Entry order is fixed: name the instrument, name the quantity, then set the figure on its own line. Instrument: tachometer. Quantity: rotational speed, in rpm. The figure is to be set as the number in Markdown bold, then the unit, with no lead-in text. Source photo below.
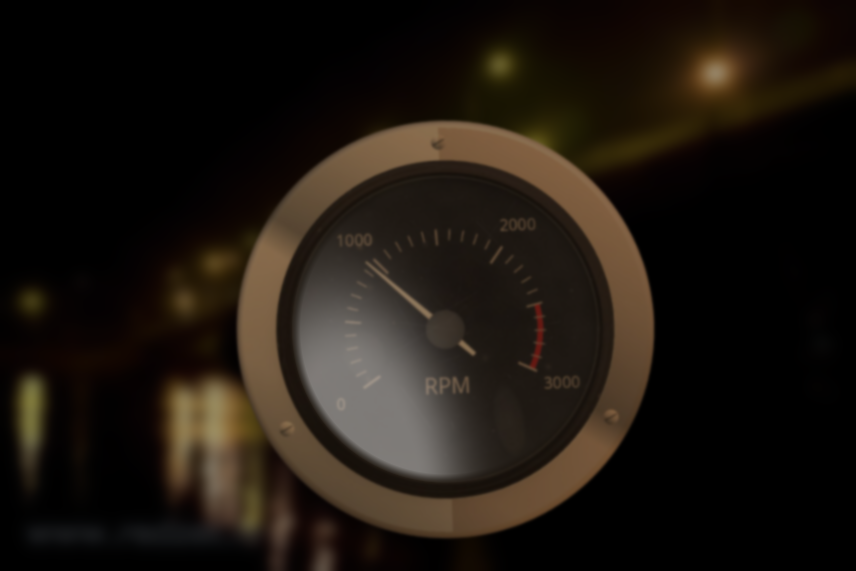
**950** rpm
